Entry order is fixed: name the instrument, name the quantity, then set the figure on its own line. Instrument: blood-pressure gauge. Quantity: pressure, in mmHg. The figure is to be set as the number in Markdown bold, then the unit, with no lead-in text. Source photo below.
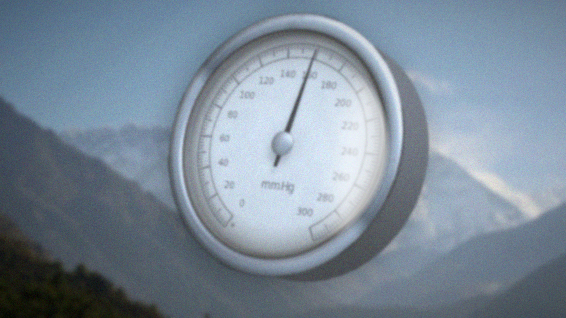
**160** mmHg
